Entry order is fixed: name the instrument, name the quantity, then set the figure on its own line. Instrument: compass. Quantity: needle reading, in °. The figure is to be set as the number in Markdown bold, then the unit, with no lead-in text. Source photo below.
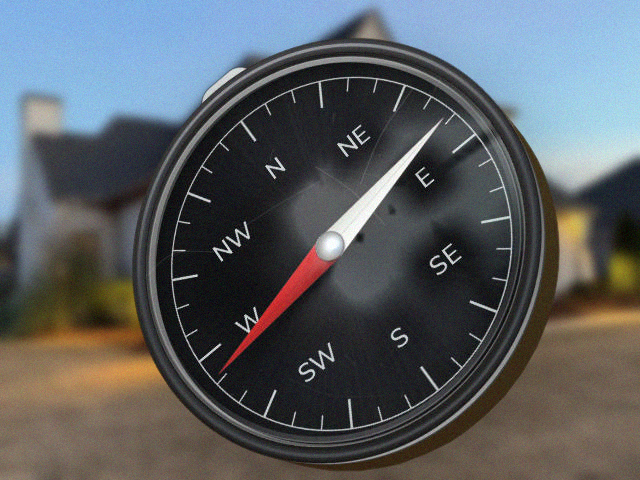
**260** °
